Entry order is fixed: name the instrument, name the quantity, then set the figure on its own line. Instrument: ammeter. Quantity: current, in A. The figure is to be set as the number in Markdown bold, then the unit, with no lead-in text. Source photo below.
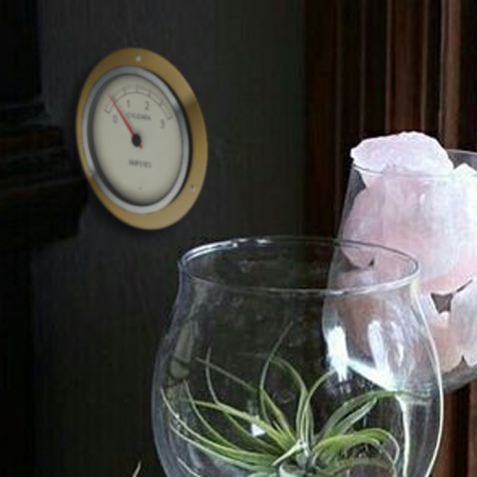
**0.5** A
